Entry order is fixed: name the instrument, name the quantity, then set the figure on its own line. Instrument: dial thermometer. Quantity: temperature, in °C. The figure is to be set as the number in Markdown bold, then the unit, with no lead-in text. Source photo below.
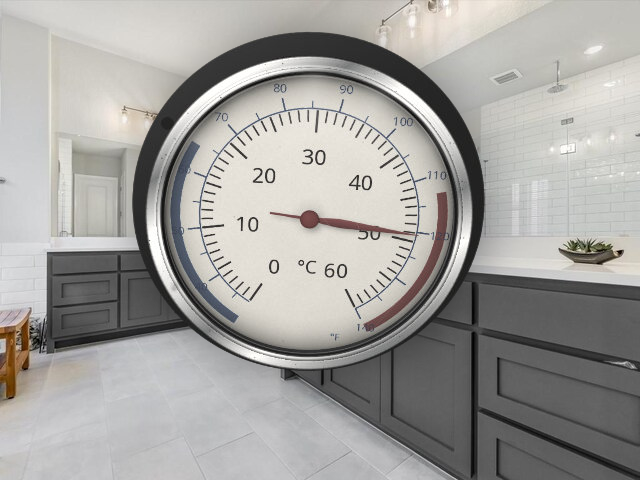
**49** °C
